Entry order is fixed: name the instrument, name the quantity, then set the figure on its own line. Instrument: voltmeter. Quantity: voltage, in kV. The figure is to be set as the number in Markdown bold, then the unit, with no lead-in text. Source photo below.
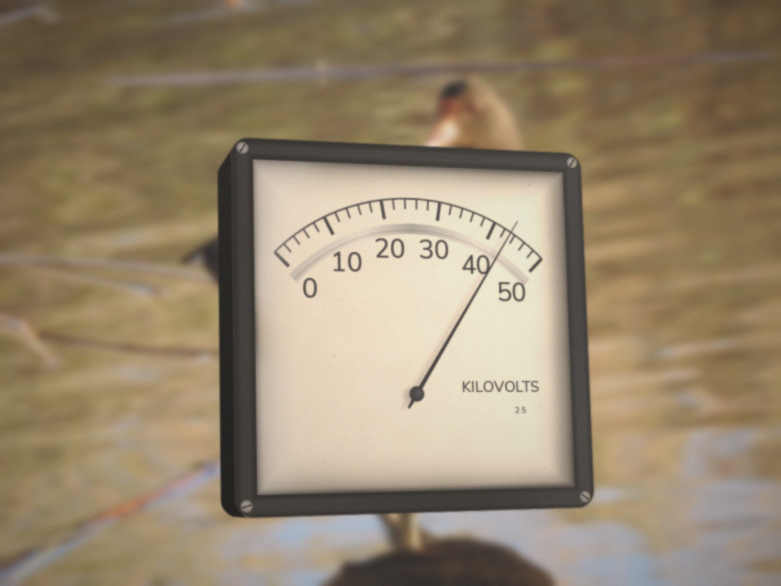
**43** kV
